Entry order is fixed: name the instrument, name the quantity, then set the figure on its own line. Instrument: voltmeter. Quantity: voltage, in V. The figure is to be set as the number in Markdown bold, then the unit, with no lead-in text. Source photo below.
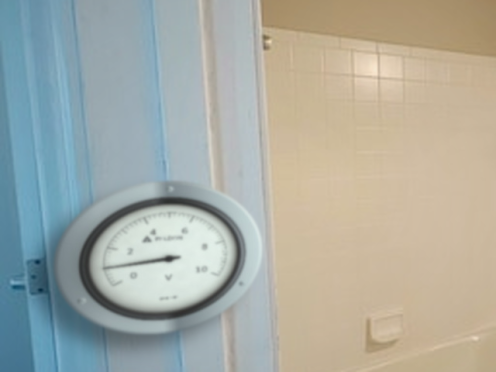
**1** V
